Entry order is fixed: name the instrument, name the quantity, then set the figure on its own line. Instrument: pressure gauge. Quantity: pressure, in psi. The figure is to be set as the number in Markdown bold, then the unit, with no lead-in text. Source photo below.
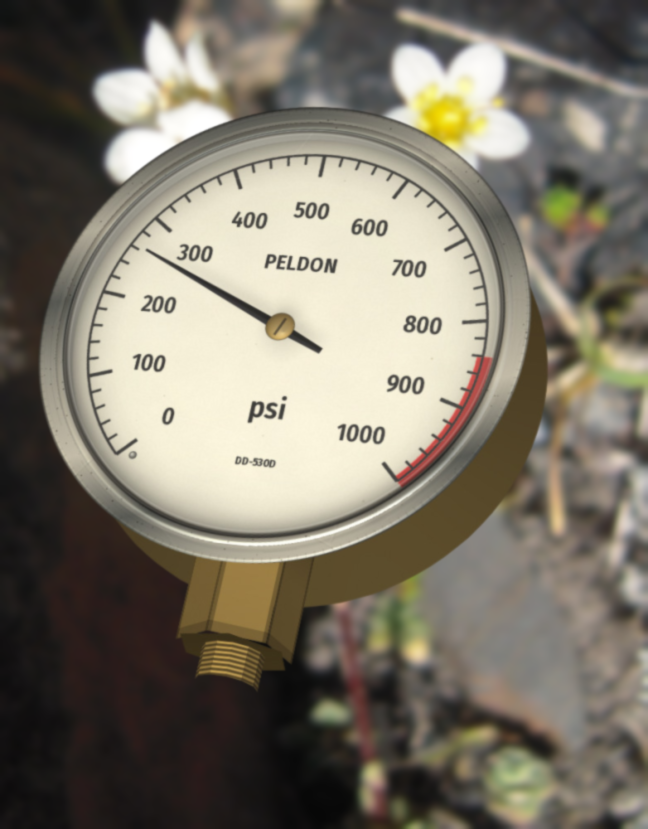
**260** psi
